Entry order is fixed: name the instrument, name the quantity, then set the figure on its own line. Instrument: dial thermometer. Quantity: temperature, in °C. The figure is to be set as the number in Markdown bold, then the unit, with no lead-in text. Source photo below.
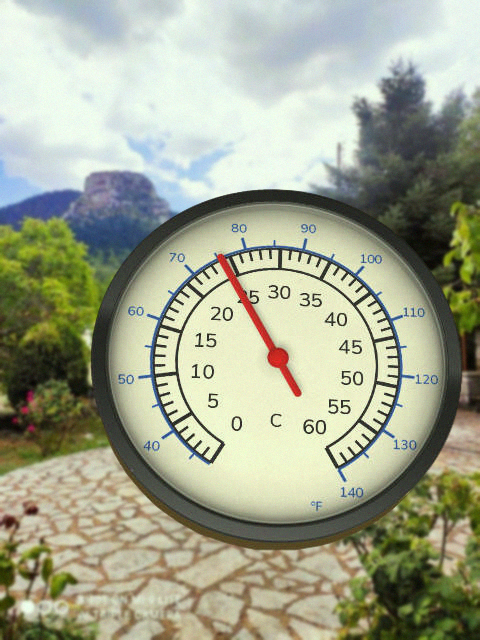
**24** °C
